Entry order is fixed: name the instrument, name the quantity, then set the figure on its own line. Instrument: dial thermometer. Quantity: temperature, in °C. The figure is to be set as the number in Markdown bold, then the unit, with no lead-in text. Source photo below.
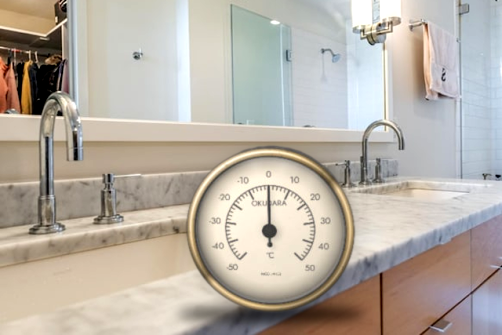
**0** °C
